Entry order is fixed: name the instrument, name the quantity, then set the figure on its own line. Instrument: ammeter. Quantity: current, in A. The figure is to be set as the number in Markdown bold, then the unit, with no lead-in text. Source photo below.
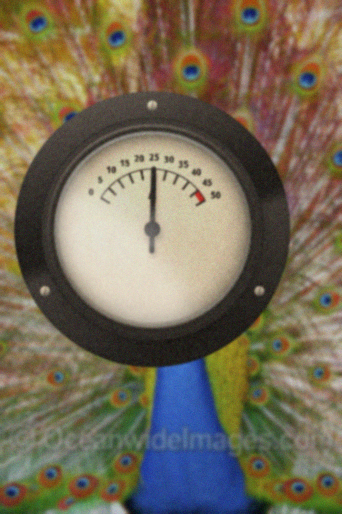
**25** A
